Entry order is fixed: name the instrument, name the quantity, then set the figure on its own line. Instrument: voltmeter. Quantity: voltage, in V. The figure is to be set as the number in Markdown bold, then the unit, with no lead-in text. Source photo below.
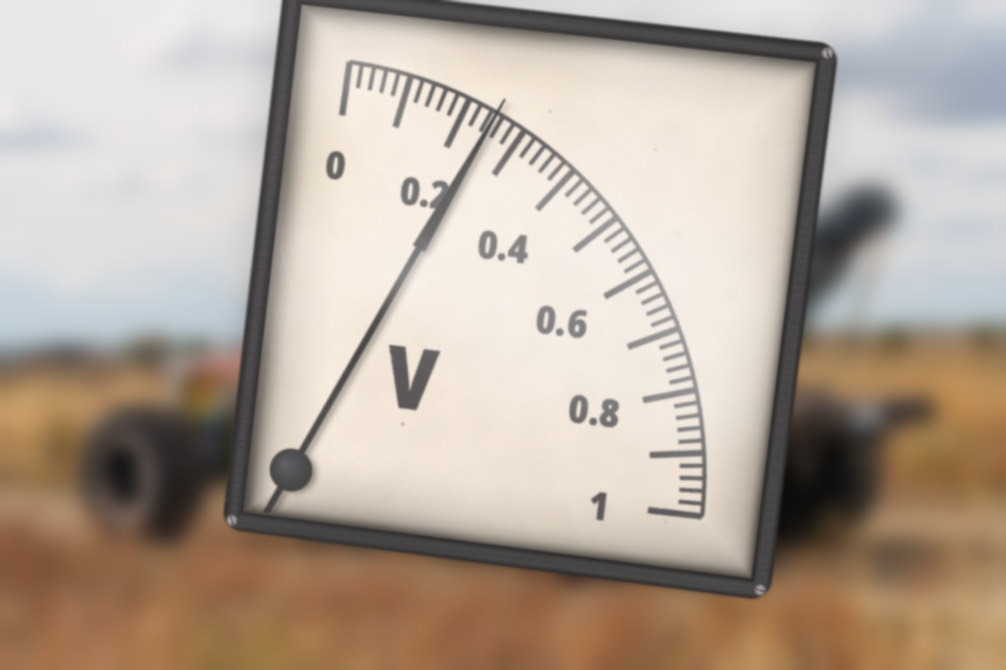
**0.25** V
